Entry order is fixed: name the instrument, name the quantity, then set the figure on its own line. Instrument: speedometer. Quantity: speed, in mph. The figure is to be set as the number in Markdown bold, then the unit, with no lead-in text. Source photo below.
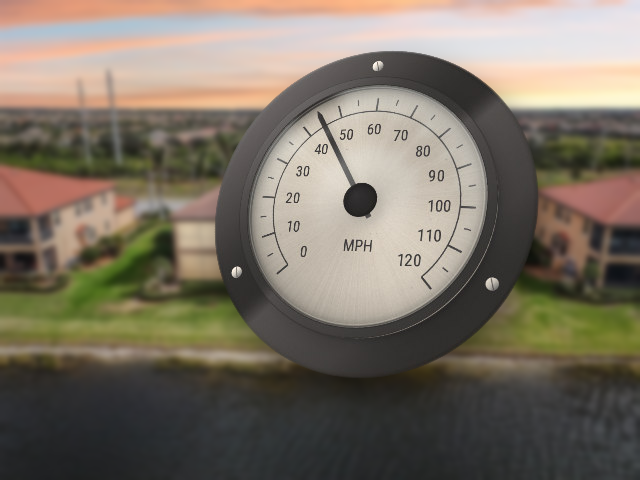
**45** mph
